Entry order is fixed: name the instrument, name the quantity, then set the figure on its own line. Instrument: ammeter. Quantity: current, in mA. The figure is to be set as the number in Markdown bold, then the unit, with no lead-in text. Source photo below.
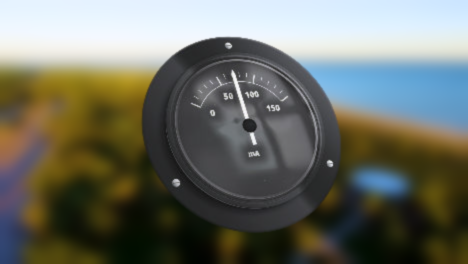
**70** mA
